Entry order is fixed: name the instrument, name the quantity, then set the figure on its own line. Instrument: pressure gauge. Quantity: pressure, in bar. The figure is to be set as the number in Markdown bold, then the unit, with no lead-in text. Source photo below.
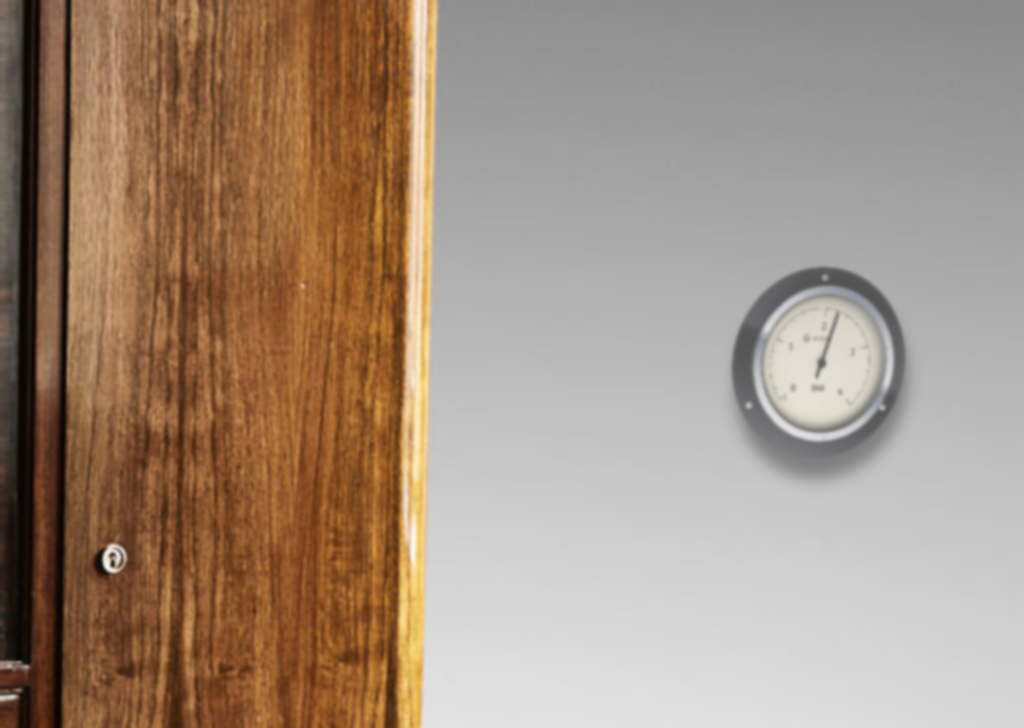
**2.2** bar
